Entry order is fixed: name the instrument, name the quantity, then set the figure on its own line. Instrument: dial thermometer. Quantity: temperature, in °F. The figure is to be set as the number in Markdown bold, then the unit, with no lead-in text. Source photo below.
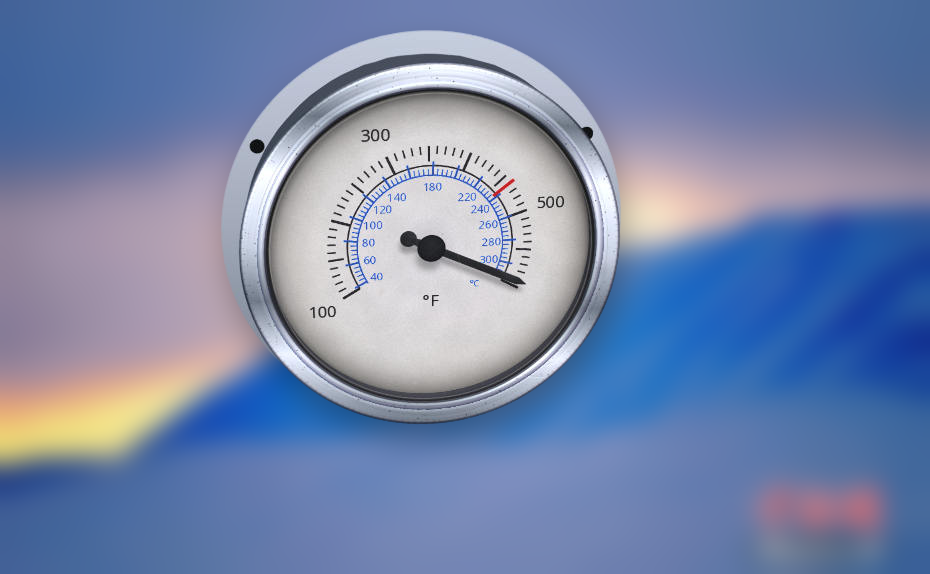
**590** °F
